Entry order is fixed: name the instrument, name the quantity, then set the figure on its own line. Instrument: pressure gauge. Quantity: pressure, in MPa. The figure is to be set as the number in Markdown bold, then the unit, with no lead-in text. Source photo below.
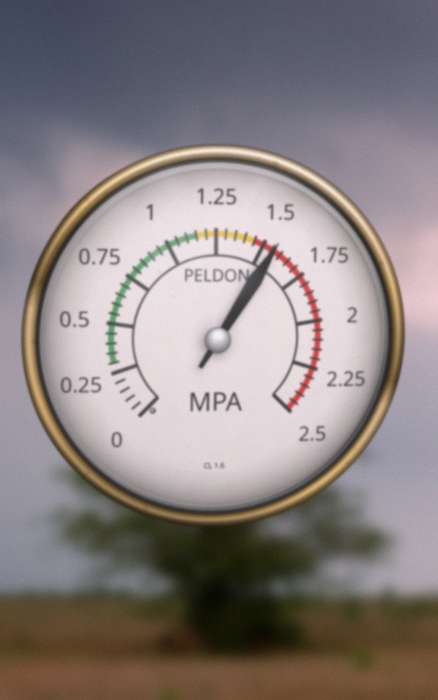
**1.55** MPa
